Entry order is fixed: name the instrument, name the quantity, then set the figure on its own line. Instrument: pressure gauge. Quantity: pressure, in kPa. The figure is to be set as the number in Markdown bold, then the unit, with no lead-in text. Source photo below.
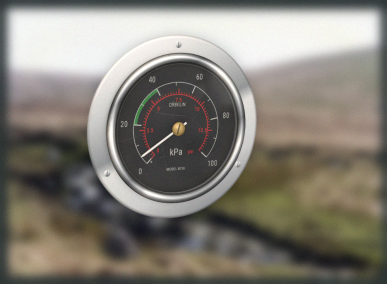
**5** kPa
